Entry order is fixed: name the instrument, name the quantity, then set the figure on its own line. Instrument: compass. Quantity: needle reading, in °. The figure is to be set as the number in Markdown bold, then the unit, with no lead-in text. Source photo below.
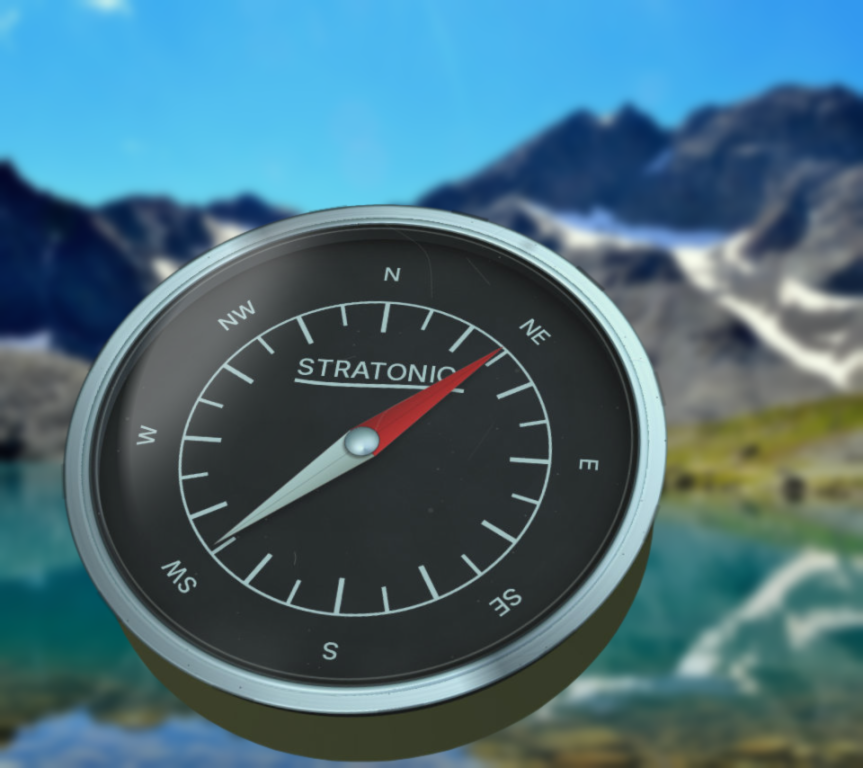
**45** °
